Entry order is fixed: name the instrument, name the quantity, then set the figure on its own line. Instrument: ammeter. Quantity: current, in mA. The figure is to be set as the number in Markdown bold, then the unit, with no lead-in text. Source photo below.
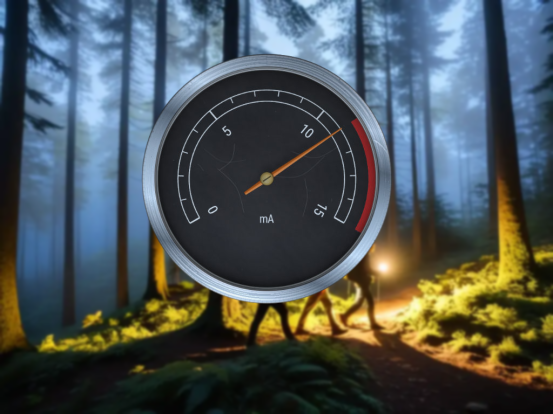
**11** mA
